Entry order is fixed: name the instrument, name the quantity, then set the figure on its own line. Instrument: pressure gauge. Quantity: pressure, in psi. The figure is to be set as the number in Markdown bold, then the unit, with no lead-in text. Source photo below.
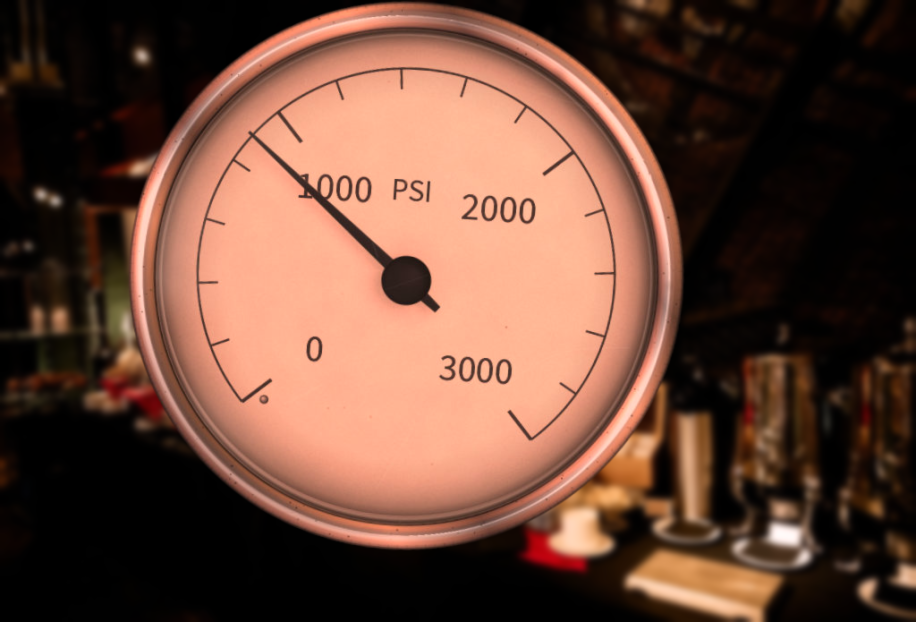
**900** psi
